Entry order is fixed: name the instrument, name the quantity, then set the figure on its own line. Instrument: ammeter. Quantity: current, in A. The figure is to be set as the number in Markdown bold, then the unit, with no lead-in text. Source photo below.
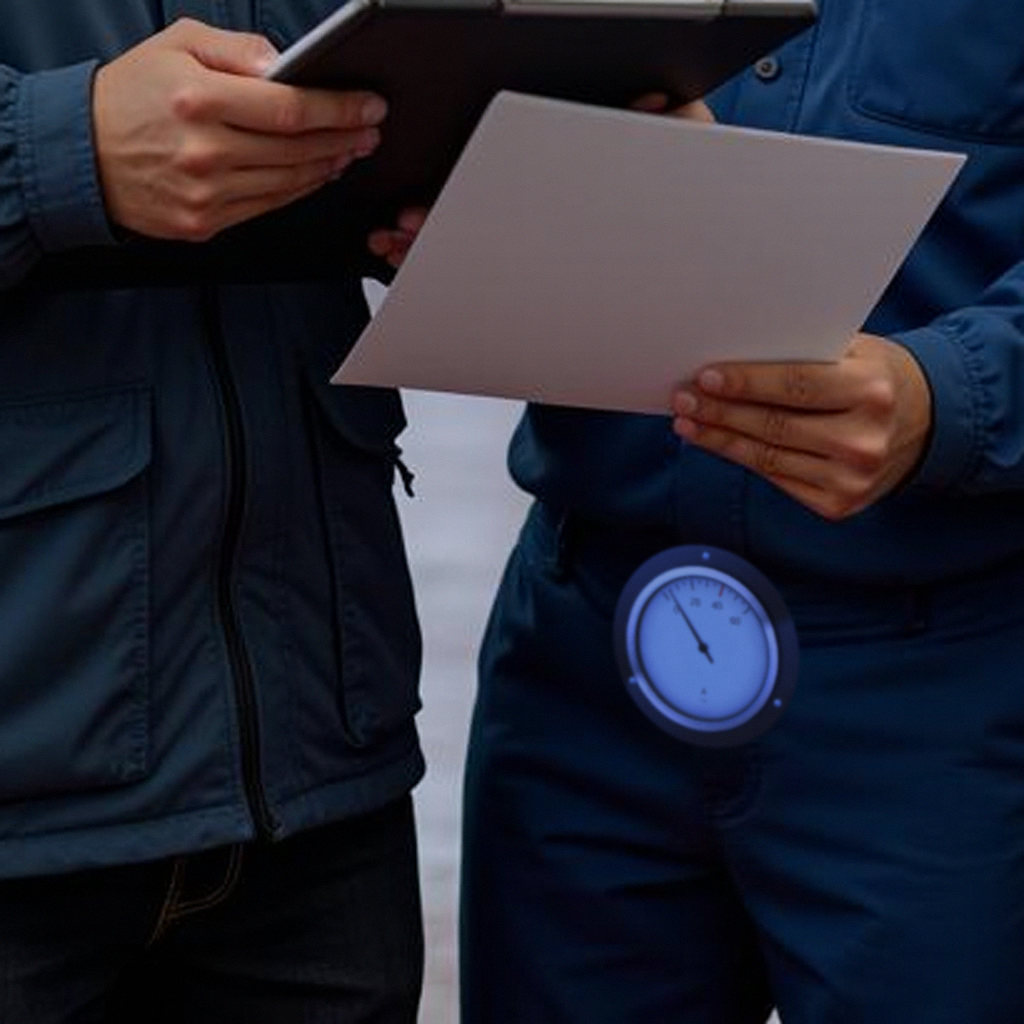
**5** A
